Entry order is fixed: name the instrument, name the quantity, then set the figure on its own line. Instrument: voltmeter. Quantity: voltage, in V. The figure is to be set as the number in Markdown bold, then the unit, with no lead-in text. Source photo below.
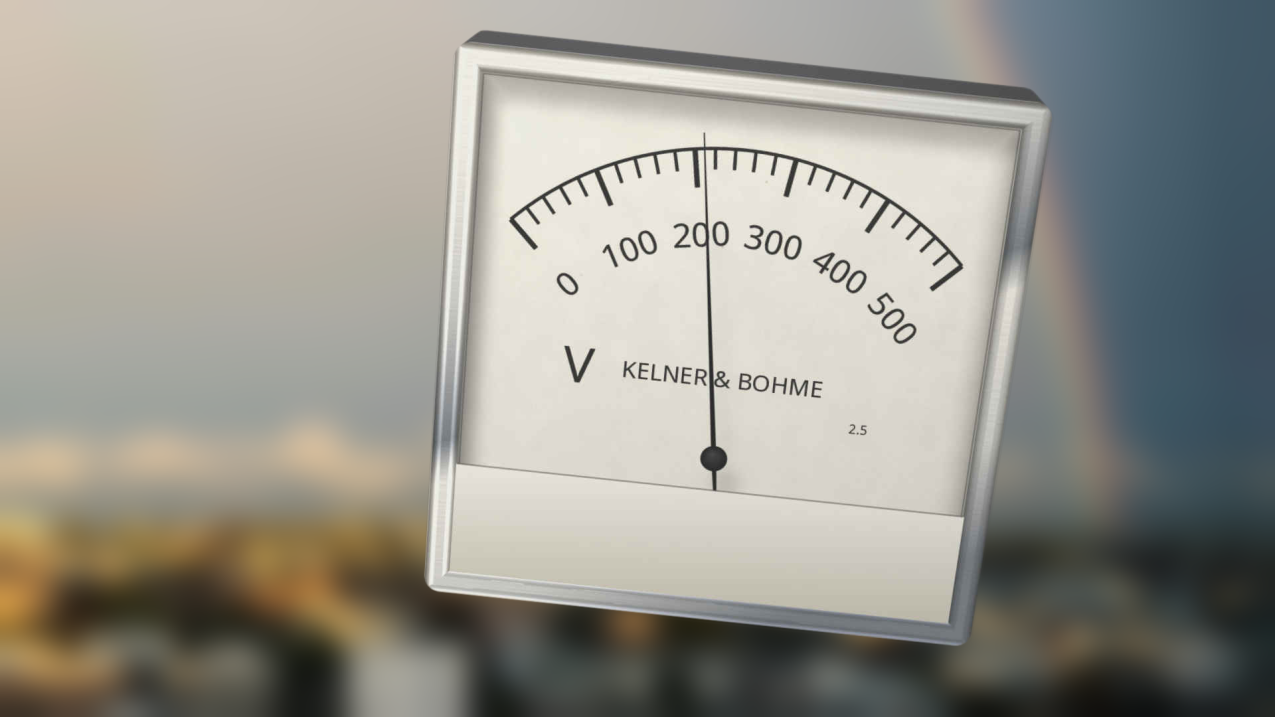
**210** V
